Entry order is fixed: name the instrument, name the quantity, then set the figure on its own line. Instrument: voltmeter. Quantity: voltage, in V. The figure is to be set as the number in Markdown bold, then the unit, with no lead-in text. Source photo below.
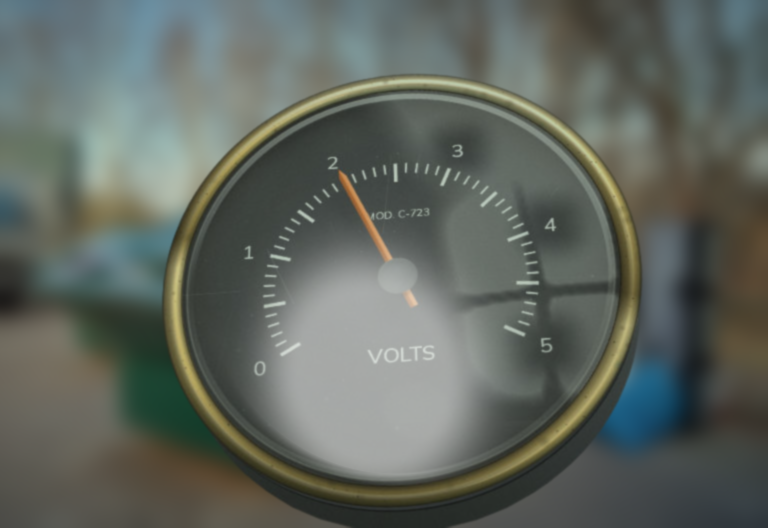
**2** V
